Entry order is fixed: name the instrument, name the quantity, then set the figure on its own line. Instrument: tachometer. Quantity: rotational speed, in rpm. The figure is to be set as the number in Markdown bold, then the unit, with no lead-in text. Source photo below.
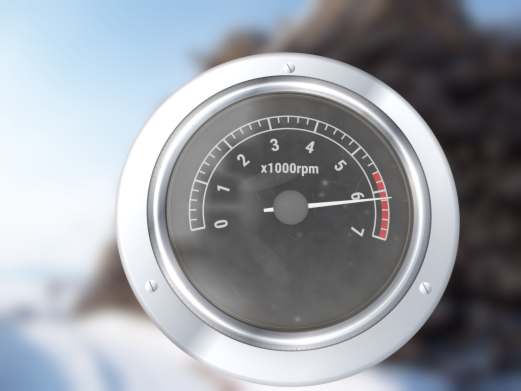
**6200** rpm
